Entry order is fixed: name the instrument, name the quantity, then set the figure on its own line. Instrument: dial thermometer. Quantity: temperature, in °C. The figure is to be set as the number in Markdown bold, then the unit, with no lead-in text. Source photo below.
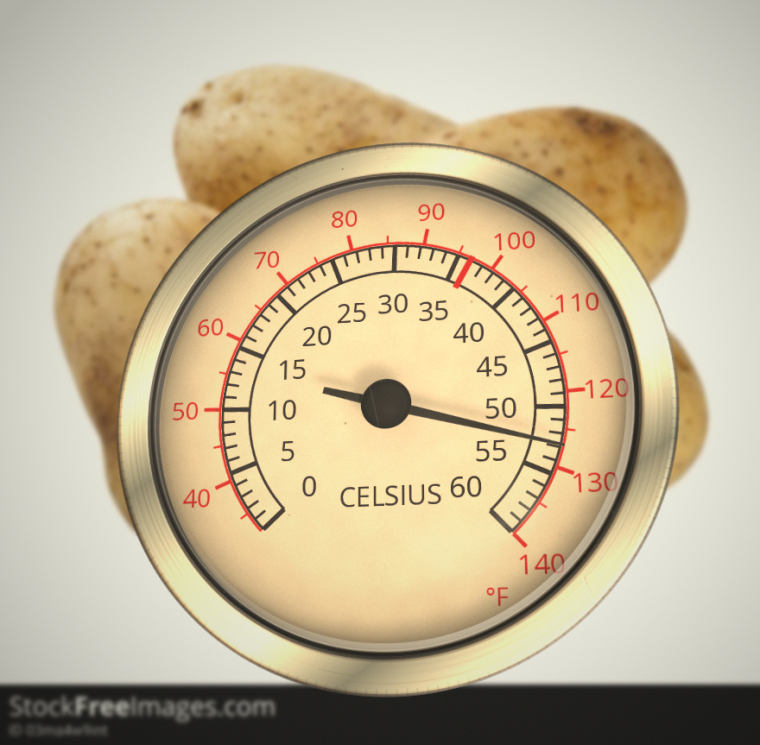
**53** °C
